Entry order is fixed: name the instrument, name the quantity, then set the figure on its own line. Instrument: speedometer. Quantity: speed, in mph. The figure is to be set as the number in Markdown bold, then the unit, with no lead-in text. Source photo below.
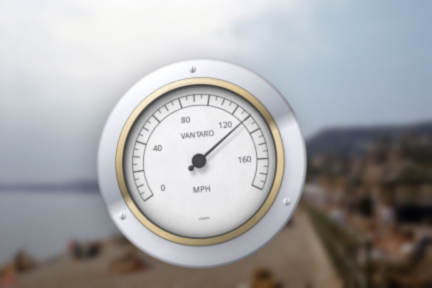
**130** mph
